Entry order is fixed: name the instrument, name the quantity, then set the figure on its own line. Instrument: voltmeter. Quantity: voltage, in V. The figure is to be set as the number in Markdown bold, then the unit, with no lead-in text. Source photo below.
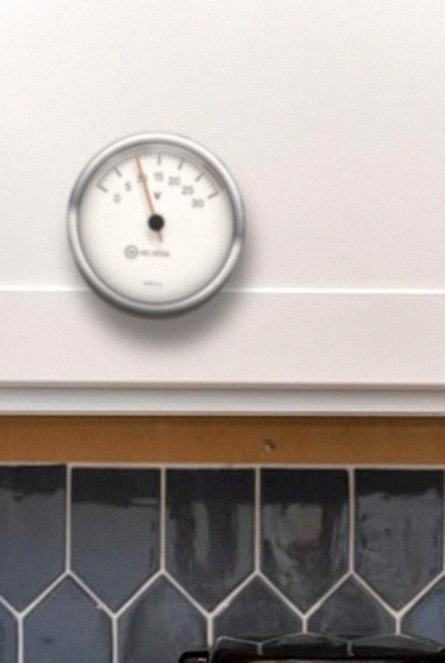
**10** V
